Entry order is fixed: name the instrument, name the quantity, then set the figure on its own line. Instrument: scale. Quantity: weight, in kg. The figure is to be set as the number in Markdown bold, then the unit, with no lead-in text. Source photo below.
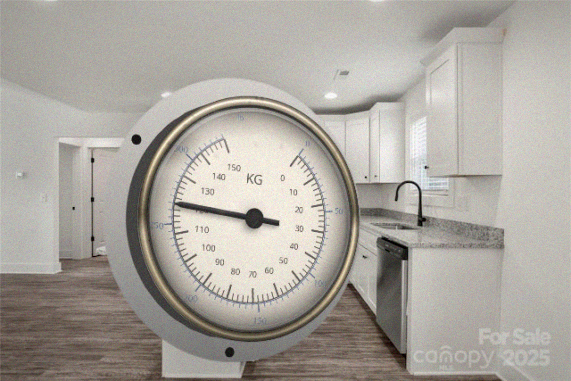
**120** kg
